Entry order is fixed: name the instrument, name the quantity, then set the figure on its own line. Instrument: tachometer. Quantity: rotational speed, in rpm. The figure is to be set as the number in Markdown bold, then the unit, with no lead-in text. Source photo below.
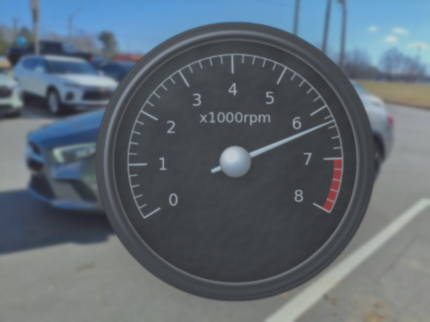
**6300** rpm
